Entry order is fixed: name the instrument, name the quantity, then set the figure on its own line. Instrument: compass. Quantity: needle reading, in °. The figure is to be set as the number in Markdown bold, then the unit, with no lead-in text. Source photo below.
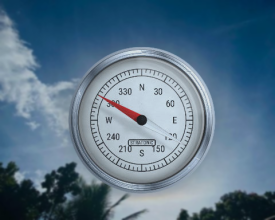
**300** °
